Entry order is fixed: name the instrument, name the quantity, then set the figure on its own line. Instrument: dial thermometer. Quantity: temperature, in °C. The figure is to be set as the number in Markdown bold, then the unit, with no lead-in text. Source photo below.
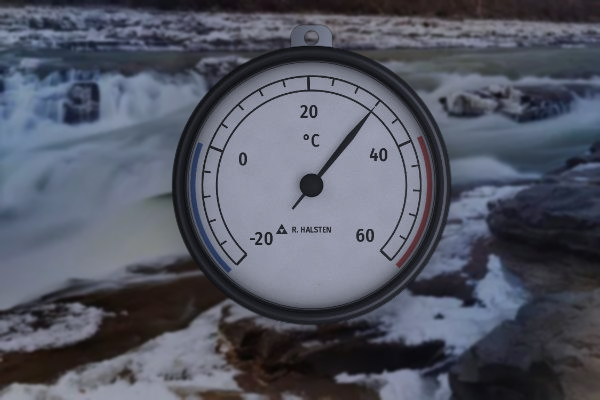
**32** °C
